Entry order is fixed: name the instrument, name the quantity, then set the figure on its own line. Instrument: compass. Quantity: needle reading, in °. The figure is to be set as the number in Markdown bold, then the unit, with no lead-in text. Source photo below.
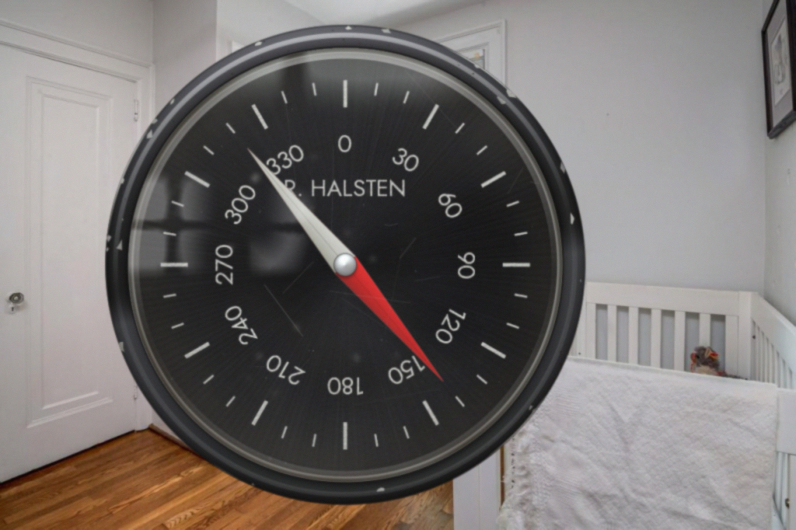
**140** °
